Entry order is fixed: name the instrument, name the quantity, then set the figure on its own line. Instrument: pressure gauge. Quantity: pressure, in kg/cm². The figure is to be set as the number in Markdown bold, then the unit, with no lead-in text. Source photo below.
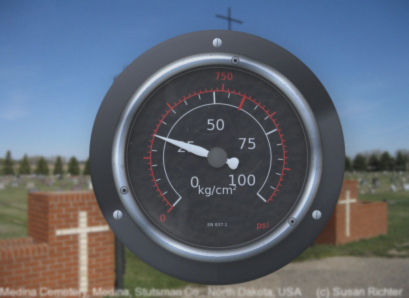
**25** kg/cm²
